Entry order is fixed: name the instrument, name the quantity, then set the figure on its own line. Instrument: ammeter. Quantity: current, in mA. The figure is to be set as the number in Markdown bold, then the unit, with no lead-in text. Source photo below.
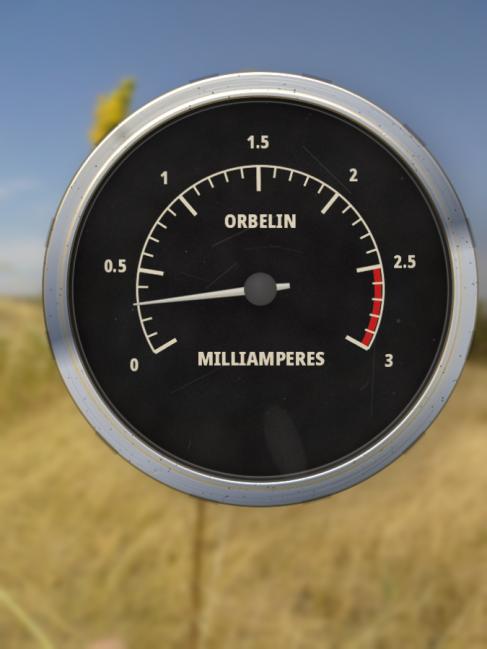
**0.3** mA
